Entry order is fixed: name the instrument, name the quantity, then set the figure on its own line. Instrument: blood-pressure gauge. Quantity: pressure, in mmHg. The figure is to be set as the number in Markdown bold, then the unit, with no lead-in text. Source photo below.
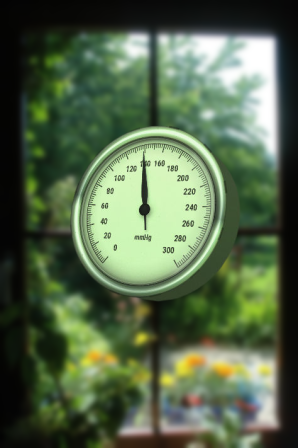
**140** mmHg
